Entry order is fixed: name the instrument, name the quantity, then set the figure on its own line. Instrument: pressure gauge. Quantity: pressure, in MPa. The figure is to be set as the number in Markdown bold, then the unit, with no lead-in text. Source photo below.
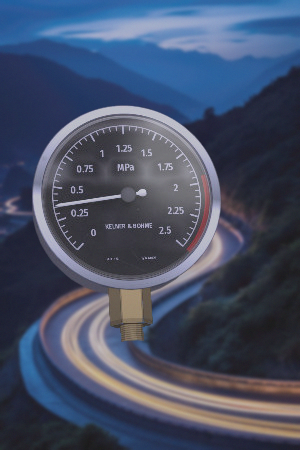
**0.35** MPa
